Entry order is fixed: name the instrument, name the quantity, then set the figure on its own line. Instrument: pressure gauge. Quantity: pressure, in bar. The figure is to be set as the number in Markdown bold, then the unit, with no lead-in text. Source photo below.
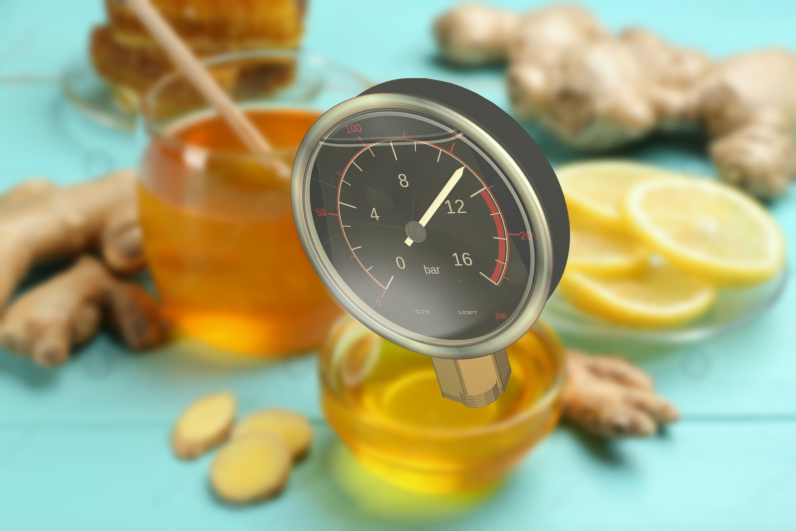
**11** bar
